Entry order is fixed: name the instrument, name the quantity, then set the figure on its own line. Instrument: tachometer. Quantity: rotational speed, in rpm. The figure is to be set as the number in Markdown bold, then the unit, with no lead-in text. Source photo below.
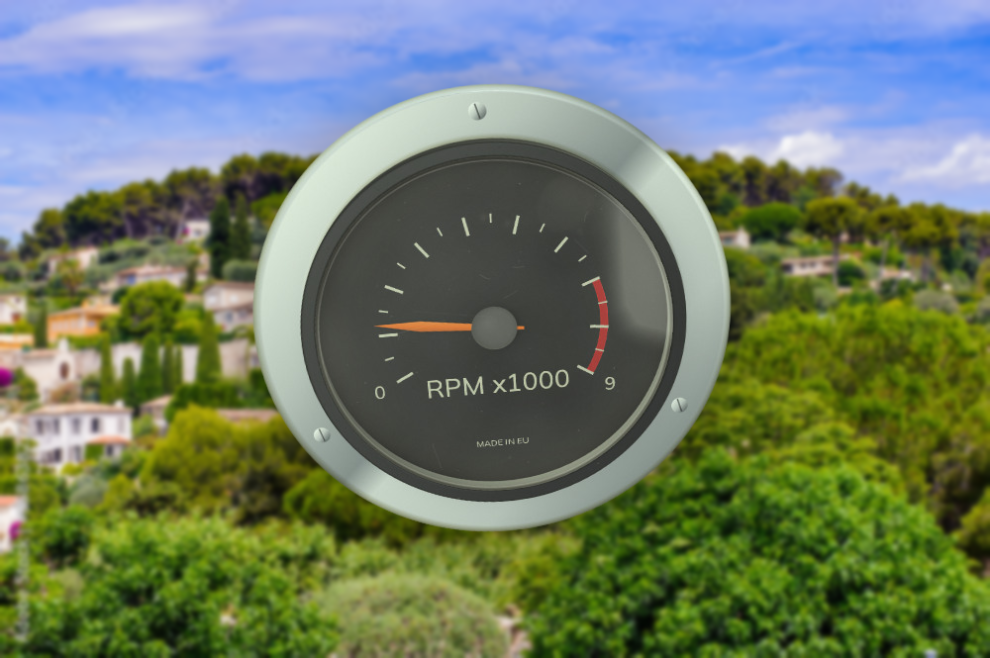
**1250** rpm
